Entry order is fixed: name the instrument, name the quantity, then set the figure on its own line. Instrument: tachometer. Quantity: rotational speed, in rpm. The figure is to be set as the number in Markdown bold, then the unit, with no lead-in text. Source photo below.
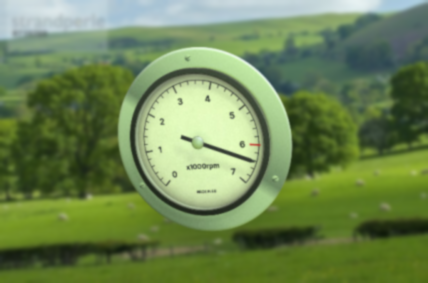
**6400** rpm
